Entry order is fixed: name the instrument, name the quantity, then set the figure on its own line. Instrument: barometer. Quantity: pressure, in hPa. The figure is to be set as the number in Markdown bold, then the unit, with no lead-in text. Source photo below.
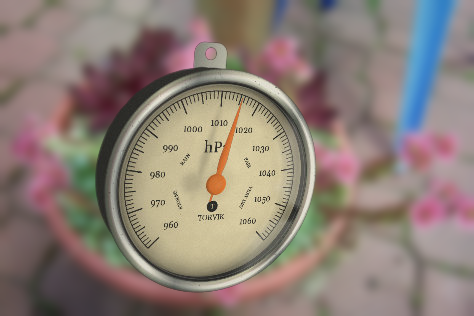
**1015** hPa
